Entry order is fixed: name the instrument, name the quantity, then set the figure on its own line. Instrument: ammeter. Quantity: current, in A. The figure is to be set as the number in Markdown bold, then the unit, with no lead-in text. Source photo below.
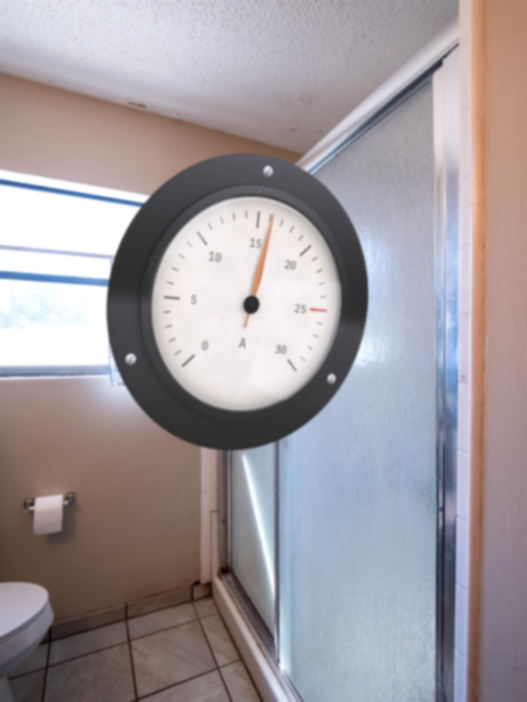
**16** A
